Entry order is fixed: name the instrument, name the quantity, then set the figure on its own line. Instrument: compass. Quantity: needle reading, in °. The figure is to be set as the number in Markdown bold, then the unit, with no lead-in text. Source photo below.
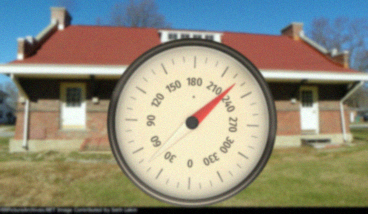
**225** °
